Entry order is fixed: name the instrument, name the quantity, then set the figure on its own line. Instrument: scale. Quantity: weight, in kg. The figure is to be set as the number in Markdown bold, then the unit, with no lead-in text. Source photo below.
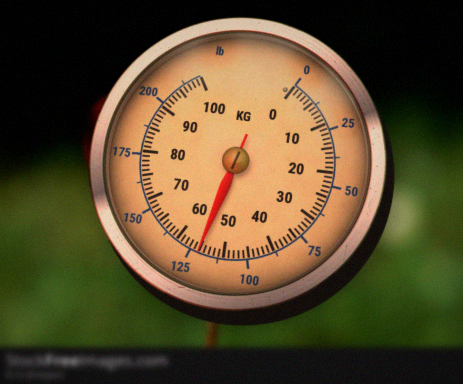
**55** kg
